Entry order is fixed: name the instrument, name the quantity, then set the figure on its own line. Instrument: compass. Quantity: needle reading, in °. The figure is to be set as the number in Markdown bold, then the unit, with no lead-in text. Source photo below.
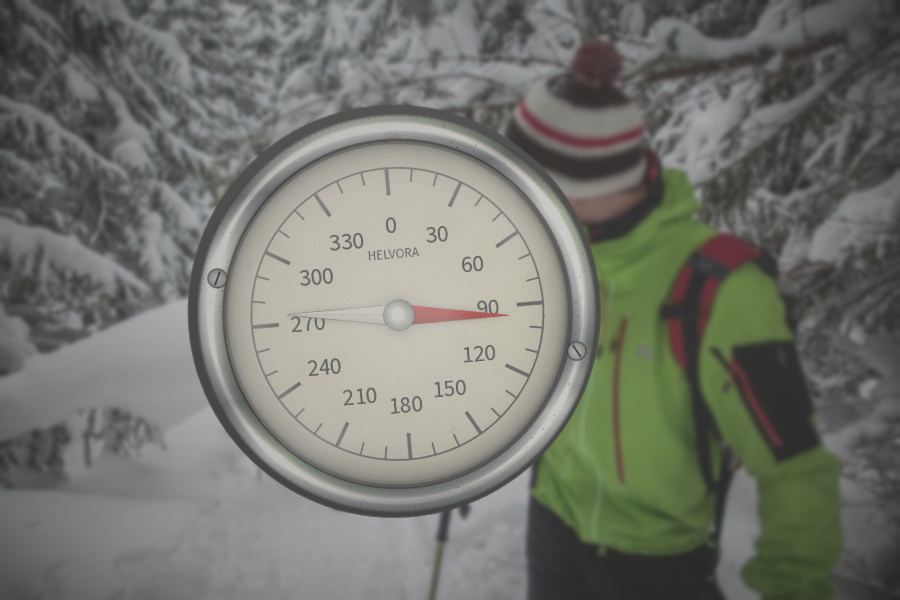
**95** °
